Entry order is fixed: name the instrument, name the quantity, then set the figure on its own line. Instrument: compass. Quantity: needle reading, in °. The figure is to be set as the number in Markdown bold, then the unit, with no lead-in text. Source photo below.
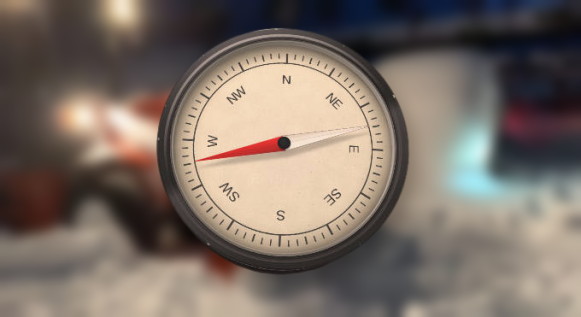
**255** °
